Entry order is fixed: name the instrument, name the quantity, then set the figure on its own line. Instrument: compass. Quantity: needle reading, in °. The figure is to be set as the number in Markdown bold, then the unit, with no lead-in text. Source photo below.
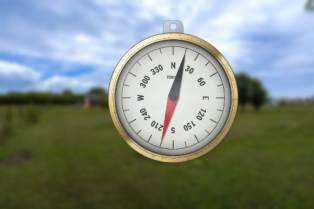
**195** °
